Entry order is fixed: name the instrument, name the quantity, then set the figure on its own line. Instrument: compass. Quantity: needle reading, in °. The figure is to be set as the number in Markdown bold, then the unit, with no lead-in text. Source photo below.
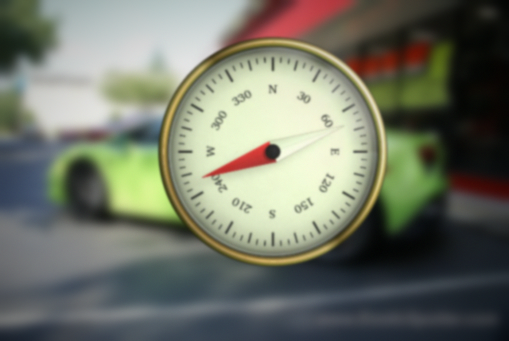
**250** °
